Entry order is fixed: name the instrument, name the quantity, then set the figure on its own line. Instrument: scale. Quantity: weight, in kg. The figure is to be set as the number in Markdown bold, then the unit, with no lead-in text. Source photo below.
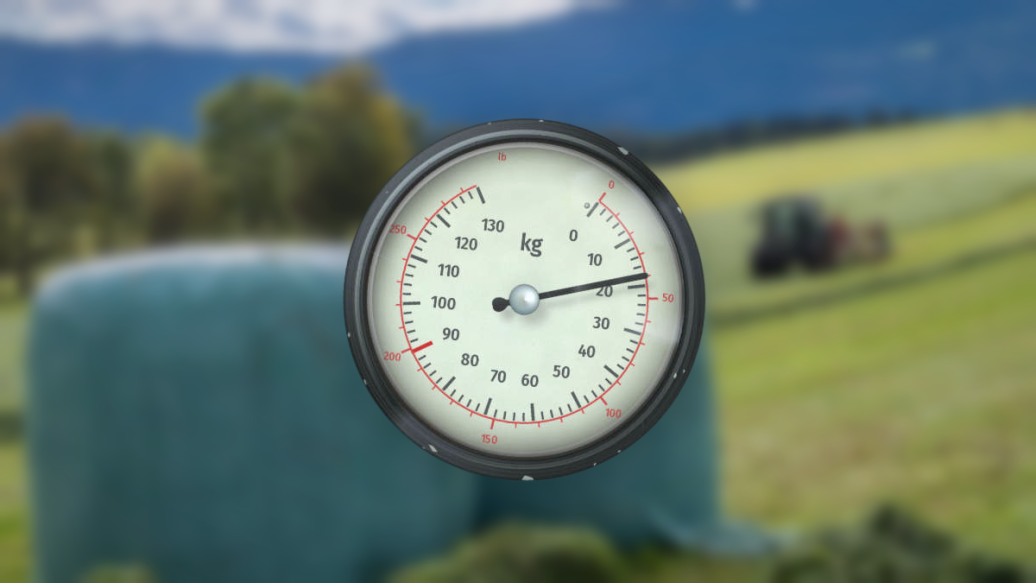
**18** kg
